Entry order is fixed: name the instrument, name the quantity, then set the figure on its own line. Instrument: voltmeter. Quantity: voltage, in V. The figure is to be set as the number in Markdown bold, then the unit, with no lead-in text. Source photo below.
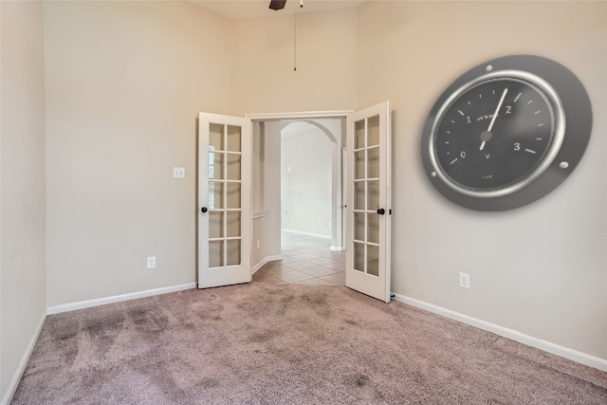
**1.8** V
